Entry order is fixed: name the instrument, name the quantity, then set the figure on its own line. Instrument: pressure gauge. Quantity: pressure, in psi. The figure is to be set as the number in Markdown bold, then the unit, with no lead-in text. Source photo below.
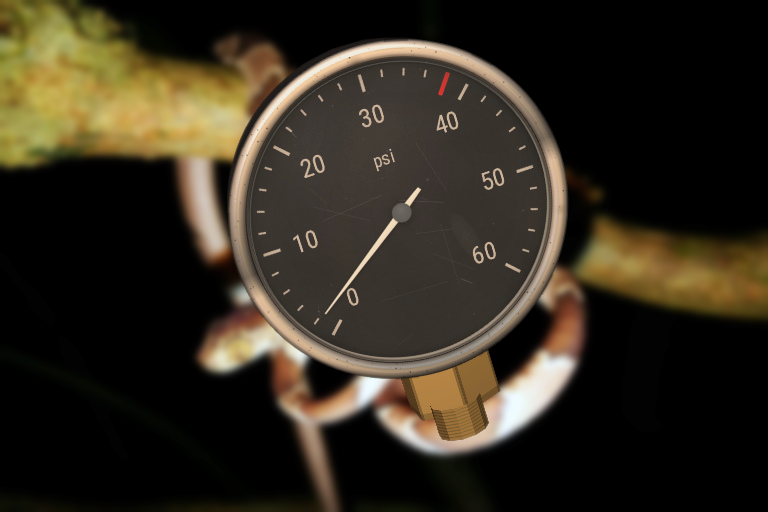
**2** psi
